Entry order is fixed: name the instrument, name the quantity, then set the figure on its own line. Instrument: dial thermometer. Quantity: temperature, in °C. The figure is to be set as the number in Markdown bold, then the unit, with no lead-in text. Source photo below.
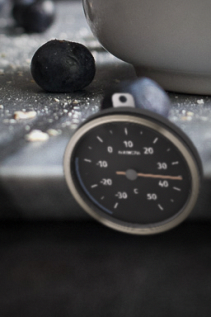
**35** °C
